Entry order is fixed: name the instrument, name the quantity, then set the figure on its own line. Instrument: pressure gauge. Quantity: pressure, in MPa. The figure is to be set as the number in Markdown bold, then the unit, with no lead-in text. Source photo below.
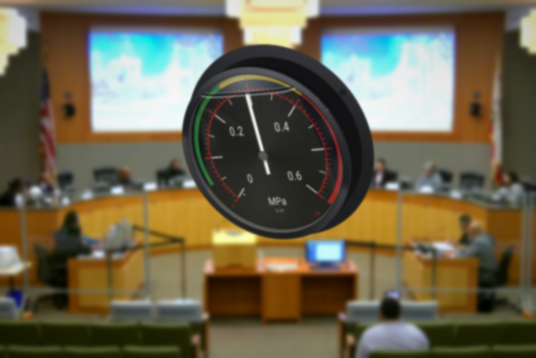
**0.3** MPa
